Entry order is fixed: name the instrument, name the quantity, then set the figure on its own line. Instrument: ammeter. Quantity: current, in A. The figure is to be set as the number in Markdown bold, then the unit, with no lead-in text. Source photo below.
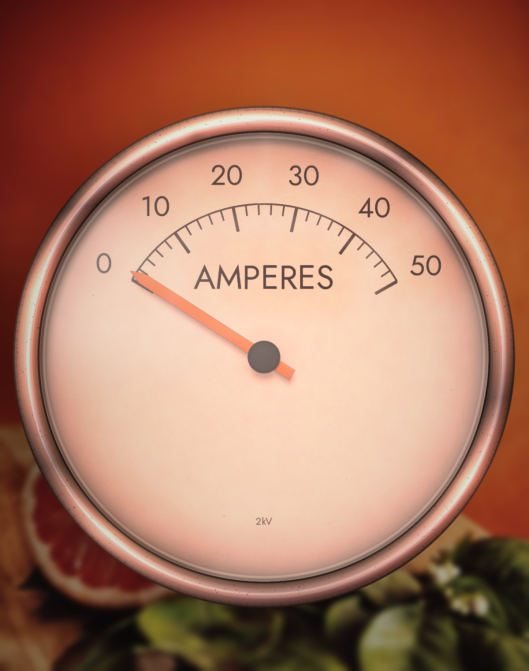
**1** A
